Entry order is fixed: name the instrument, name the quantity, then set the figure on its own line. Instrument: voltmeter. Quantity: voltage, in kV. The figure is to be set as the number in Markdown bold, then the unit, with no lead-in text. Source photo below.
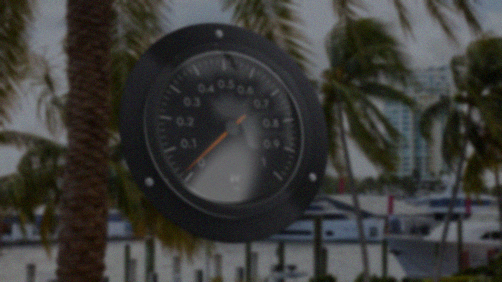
**0.02** kV
